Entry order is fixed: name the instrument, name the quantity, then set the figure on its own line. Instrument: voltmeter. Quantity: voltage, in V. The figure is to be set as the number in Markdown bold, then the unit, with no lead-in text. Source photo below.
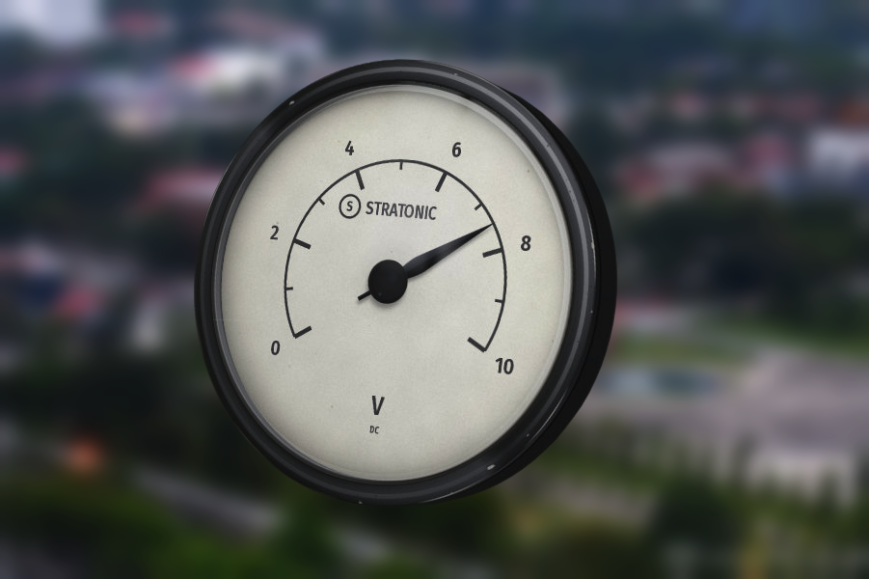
**7.5** V
